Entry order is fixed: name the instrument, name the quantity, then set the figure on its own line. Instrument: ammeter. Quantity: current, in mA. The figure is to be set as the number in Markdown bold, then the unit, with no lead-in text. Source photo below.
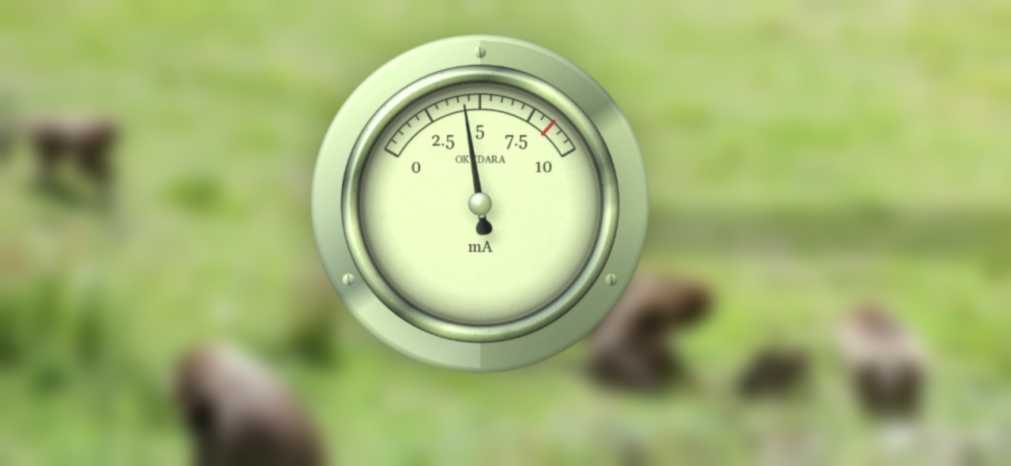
**4.25** mA
